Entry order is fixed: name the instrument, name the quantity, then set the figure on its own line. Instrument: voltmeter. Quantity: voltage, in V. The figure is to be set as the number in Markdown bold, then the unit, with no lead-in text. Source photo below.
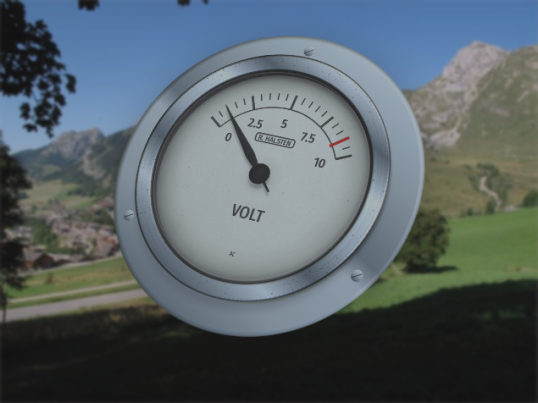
**1** V
